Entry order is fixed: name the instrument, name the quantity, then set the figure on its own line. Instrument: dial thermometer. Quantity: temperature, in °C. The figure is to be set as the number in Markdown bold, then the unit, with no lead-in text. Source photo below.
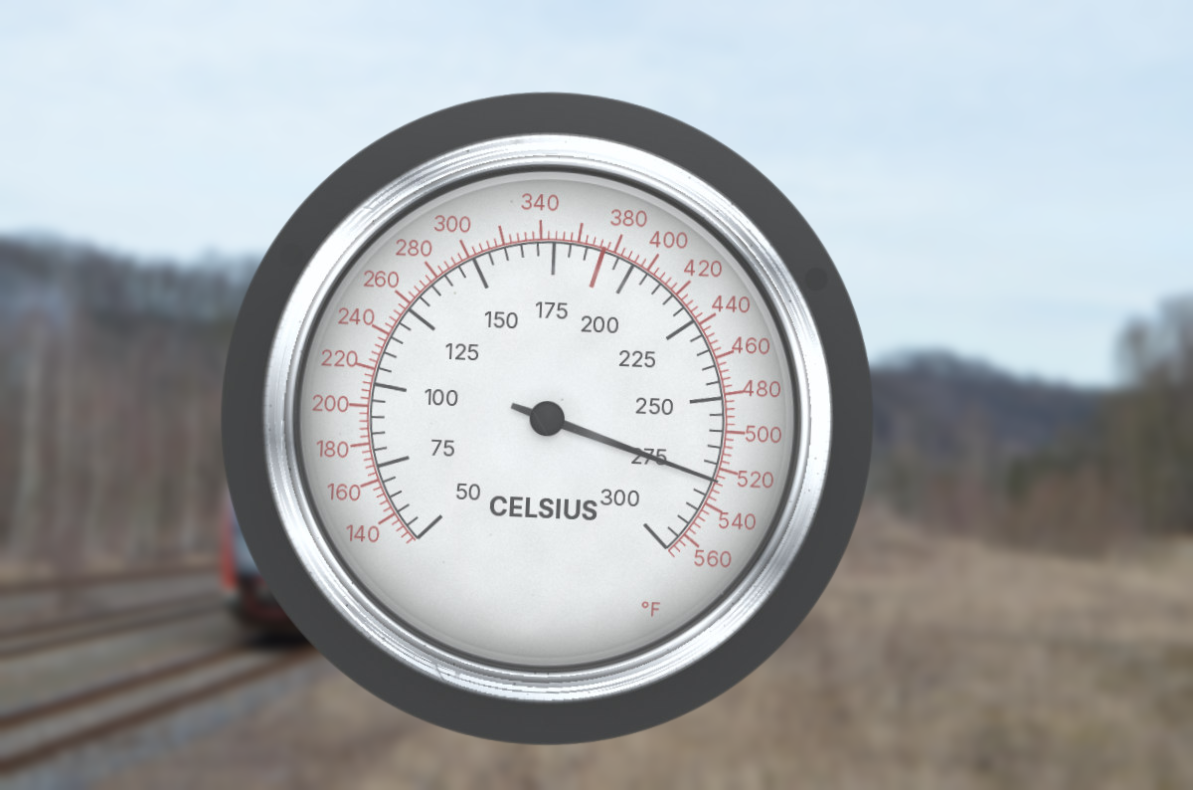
**275** °C
